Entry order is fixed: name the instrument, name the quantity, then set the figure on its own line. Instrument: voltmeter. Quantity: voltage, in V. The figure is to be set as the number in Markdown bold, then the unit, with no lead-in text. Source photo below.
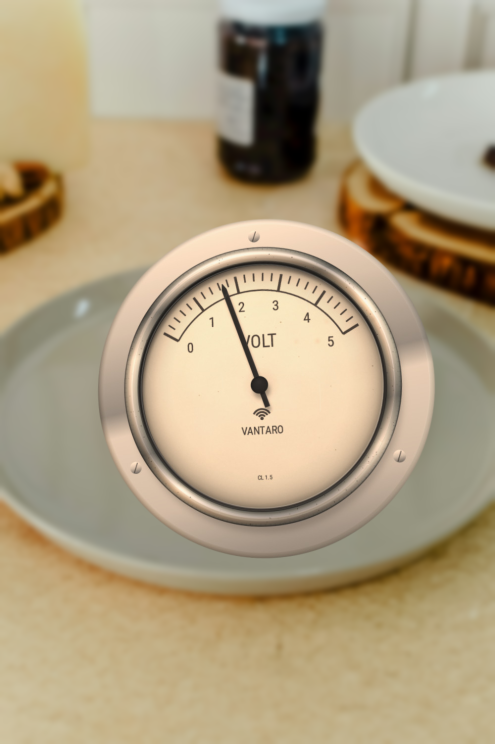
**1.7** V
